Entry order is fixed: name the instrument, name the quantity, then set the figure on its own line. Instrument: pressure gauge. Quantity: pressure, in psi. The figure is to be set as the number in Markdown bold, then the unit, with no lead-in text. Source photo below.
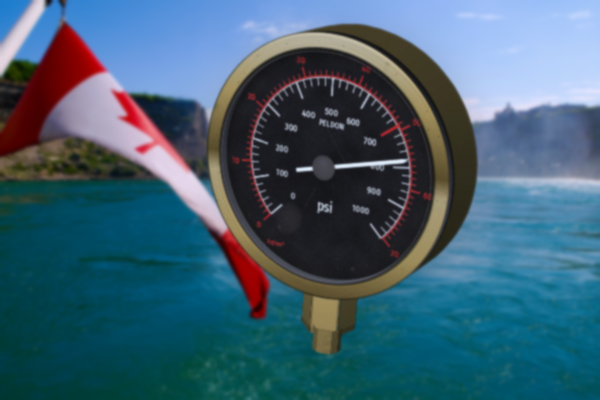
**780** psi
